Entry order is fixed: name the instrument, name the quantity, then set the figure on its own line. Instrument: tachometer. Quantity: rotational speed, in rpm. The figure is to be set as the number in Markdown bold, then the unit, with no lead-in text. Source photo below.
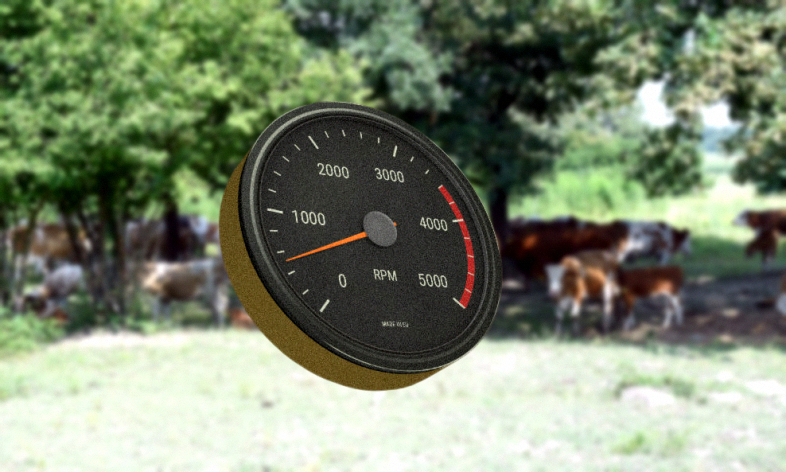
**500** rpm
